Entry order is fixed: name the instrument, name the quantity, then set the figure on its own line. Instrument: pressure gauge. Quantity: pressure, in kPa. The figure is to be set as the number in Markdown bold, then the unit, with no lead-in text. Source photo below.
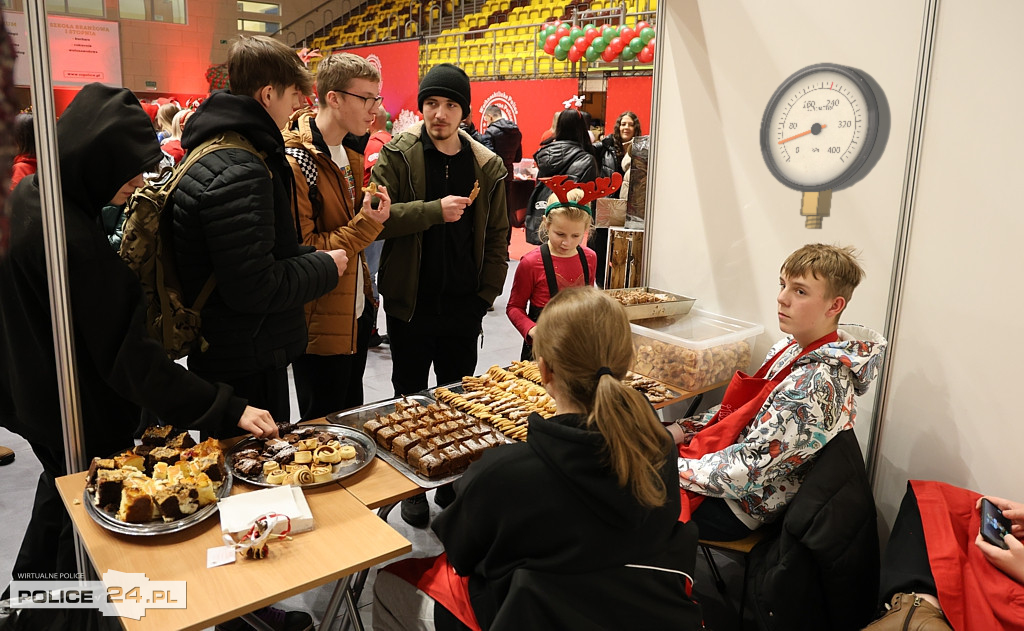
**40** kPa
